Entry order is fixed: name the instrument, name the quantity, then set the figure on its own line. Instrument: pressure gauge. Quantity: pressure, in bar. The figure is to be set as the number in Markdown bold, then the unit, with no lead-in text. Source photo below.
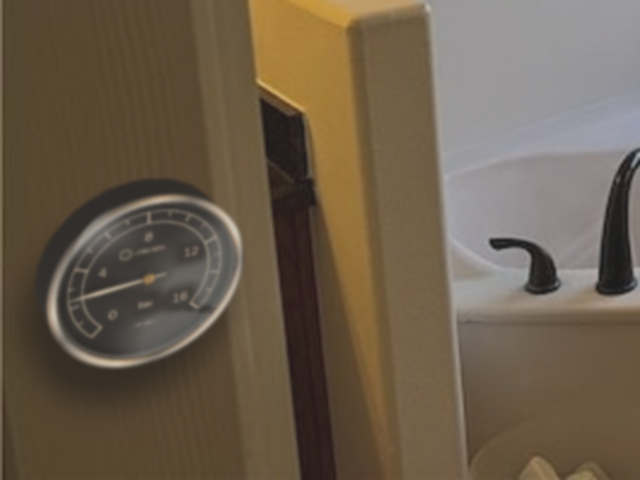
**2.5** bar
